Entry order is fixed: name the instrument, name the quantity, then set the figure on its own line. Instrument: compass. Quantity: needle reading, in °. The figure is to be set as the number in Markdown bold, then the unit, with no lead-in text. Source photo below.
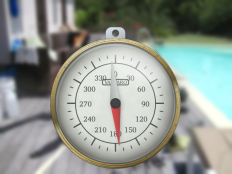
**175** °
